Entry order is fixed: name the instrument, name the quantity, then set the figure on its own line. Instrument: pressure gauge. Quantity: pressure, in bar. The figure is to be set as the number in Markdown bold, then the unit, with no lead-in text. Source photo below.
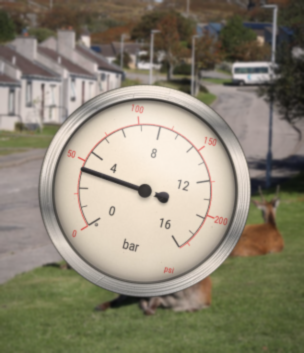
**3** bar
